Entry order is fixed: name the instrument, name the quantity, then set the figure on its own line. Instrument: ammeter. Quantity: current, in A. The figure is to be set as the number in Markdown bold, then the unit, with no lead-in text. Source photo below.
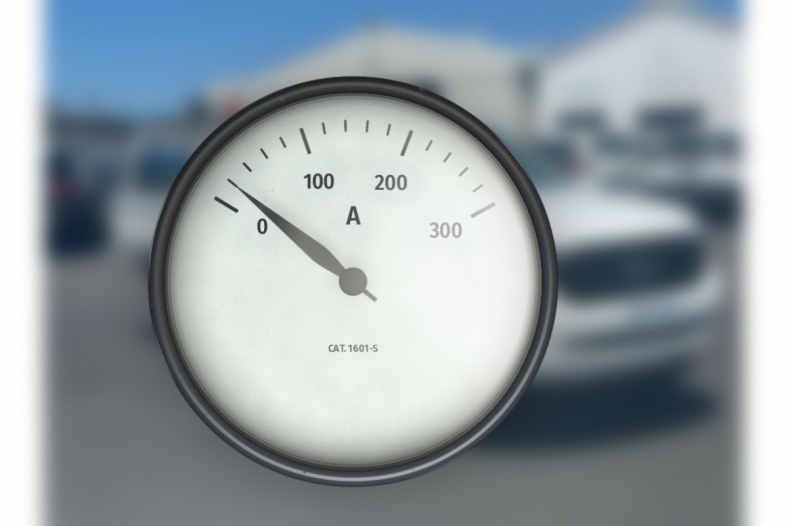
**20** A
